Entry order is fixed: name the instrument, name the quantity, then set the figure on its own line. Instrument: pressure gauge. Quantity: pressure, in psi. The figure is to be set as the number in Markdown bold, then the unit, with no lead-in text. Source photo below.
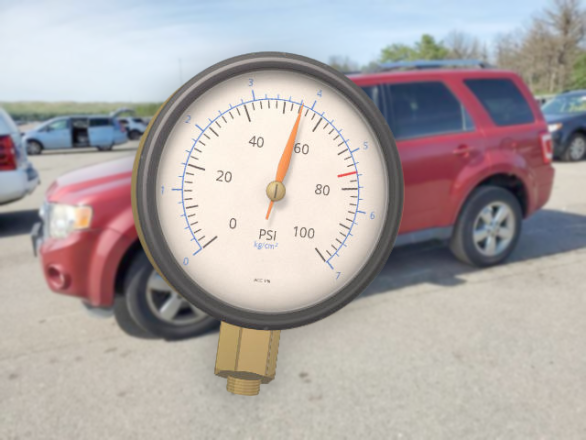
**54** psi
